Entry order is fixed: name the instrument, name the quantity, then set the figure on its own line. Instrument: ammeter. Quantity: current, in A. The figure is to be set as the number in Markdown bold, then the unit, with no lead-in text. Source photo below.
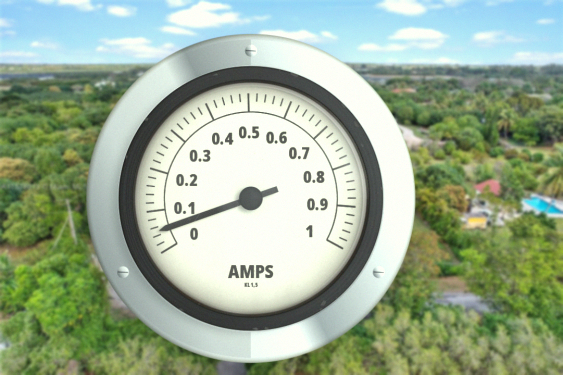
**0.05** A
